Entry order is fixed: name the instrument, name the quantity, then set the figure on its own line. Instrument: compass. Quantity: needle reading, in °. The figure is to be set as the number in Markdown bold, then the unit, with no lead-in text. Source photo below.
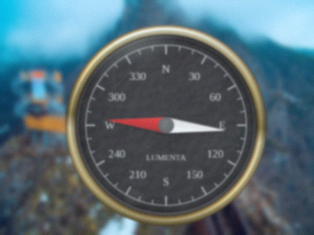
**275** °
